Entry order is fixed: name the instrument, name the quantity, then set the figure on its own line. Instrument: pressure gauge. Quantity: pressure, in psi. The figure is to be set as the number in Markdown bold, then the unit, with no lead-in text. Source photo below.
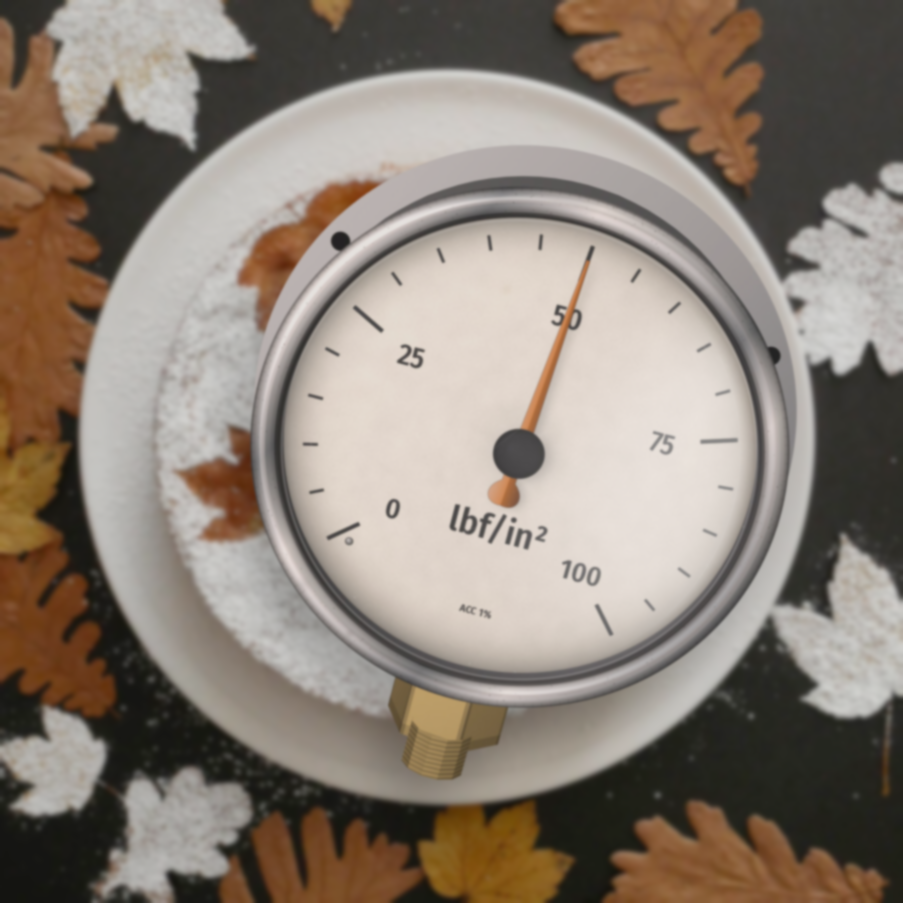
**50** psi
